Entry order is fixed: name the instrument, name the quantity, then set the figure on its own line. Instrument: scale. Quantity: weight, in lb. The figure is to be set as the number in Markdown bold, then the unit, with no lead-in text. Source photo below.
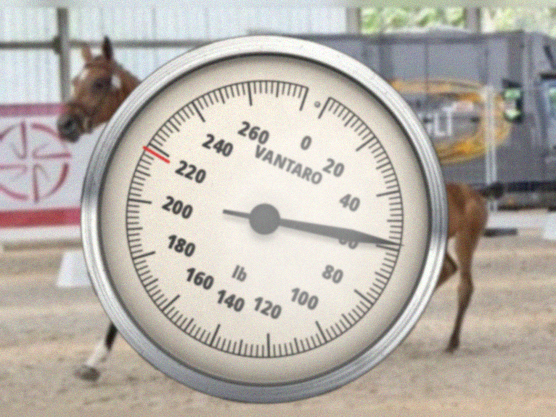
**58** lb
